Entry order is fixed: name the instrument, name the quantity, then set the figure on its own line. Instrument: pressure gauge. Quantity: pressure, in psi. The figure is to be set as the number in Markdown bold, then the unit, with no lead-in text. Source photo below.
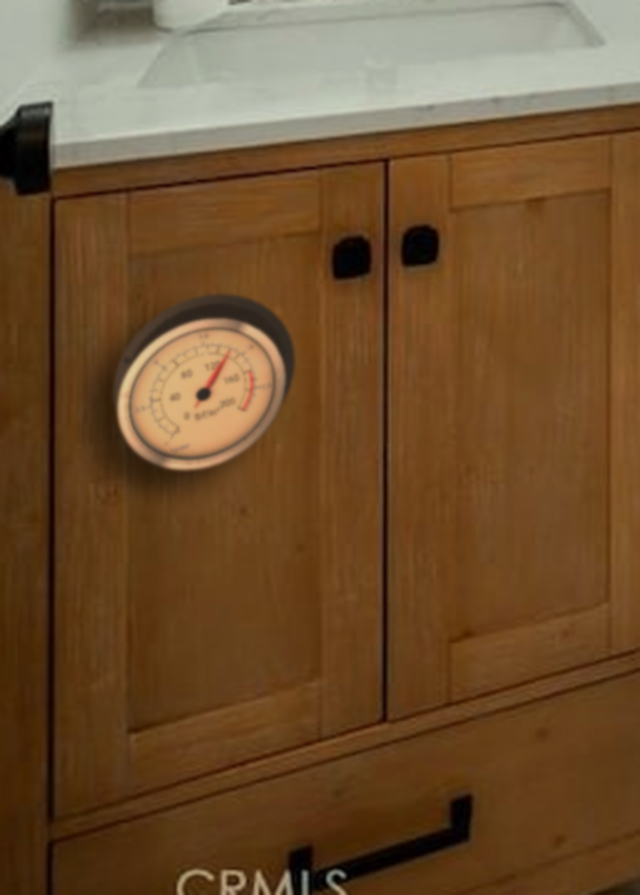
**130** psi
